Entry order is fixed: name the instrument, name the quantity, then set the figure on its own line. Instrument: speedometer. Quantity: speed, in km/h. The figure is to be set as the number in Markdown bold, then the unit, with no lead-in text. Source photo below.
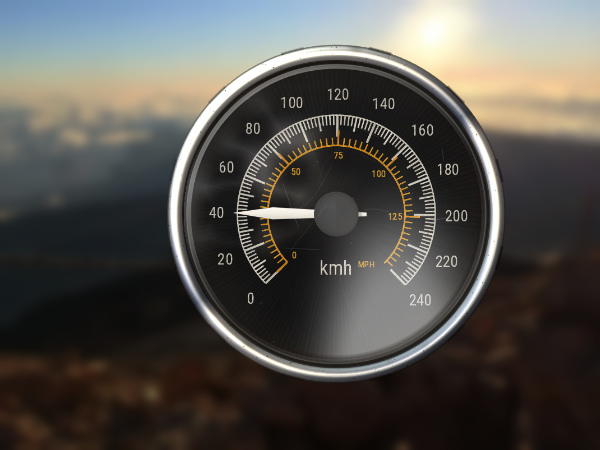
**40** km/h
